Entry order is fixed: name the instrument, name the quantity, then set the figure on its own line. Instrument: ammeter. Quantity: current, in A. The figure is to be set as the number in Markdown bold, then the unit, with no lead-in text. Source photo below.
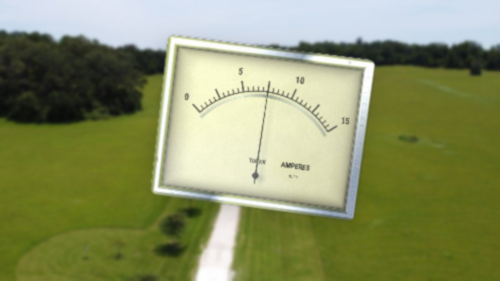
**7.5** A
